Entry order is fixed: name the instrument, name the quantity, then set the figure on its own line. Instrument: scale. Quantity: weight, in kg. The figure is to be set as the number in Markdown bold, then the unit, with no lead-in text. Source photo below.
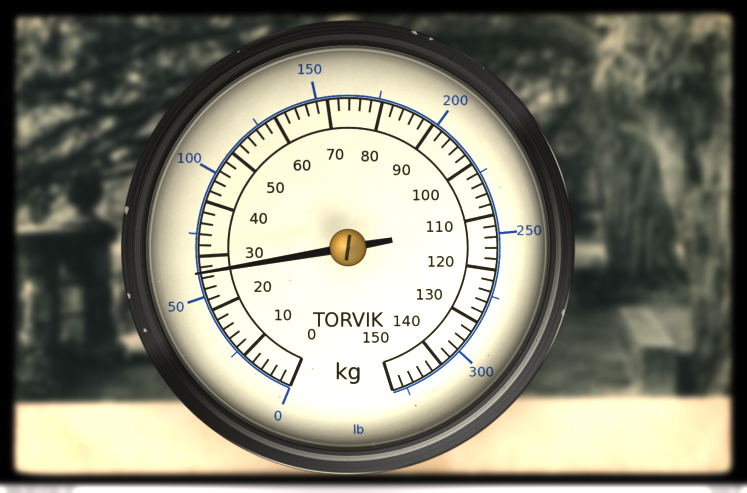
**27** kg
